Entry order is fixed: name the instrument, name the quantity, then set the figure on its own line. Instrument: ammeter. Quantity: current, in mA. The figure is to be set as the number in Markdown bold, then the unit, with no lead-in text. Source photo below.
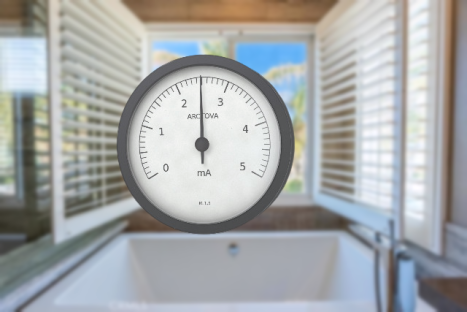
**2.5** mA
